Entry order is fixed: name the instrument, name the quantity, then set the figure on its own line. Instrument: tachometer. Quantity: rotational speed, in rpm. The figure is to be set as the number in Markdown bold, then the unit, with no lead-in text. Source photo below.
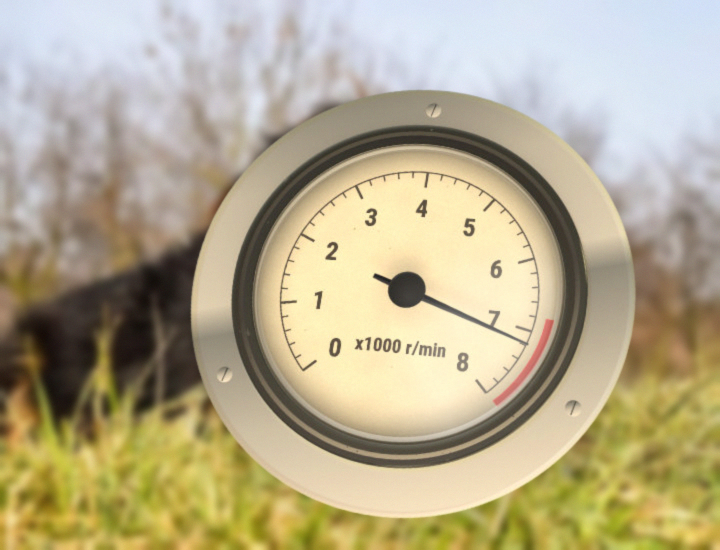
**7200** rpm
